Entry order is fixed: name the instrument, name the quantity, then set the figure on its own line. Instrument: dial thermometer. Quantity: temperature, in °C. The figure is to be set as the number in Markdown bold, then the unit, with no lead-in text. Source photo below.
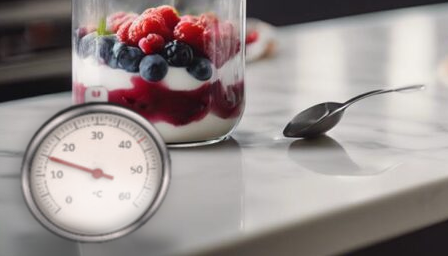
**15** °C
